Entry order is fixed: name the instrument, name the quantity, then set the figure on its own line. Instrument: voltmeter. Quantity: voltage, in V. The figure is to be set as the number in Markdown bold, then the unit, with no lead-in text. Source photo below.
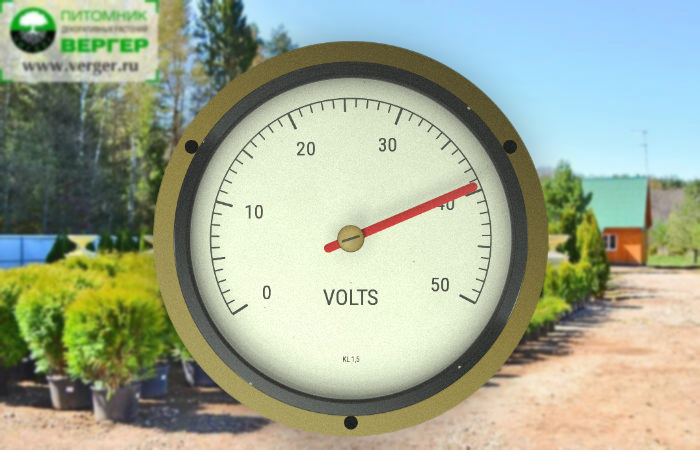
**39.5** V
